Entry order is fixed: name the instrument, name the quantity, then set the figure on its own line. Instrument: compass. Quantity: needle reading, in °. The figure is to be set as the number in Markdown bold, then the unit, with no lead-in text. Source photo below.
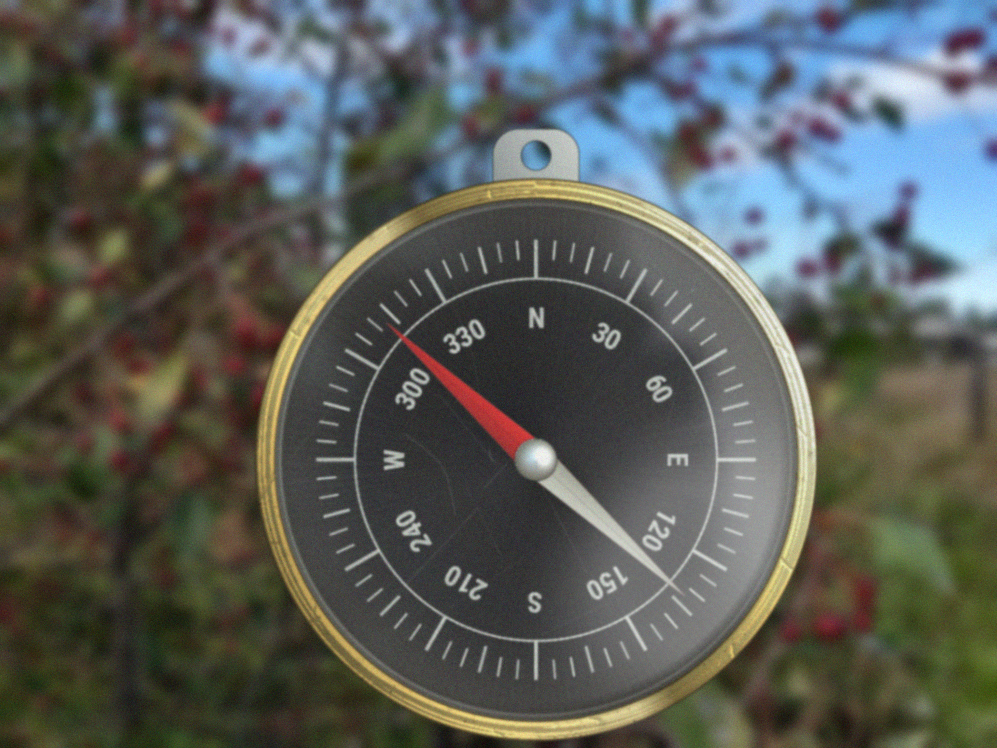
**312.5** °
